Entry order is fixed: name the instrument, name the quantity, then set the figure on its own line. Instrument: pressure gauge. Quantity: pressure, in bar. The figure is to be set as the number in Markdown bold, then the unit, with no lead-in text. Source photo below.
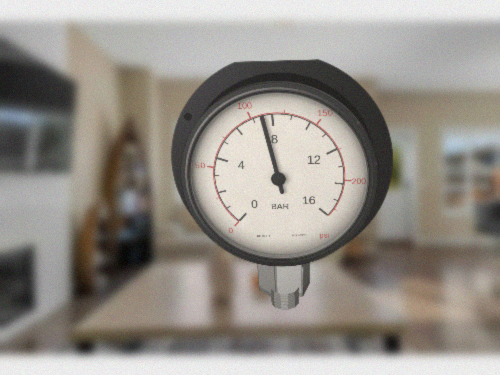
**7.5** bar
